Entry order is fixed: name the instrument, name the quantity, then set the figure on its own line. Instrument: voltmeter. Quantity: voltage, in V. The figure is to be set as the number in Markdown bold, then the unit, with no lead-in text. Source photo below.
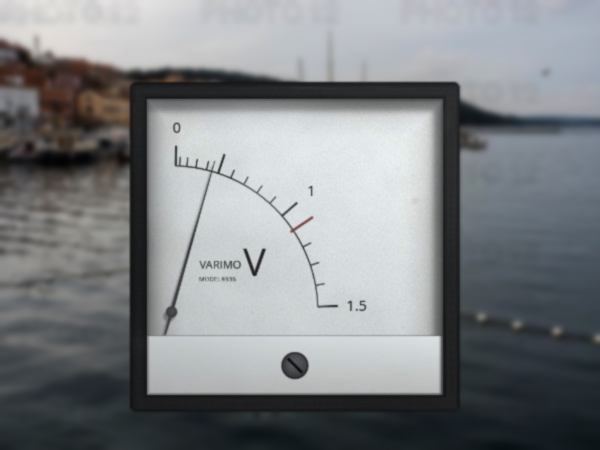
**0.45** V
